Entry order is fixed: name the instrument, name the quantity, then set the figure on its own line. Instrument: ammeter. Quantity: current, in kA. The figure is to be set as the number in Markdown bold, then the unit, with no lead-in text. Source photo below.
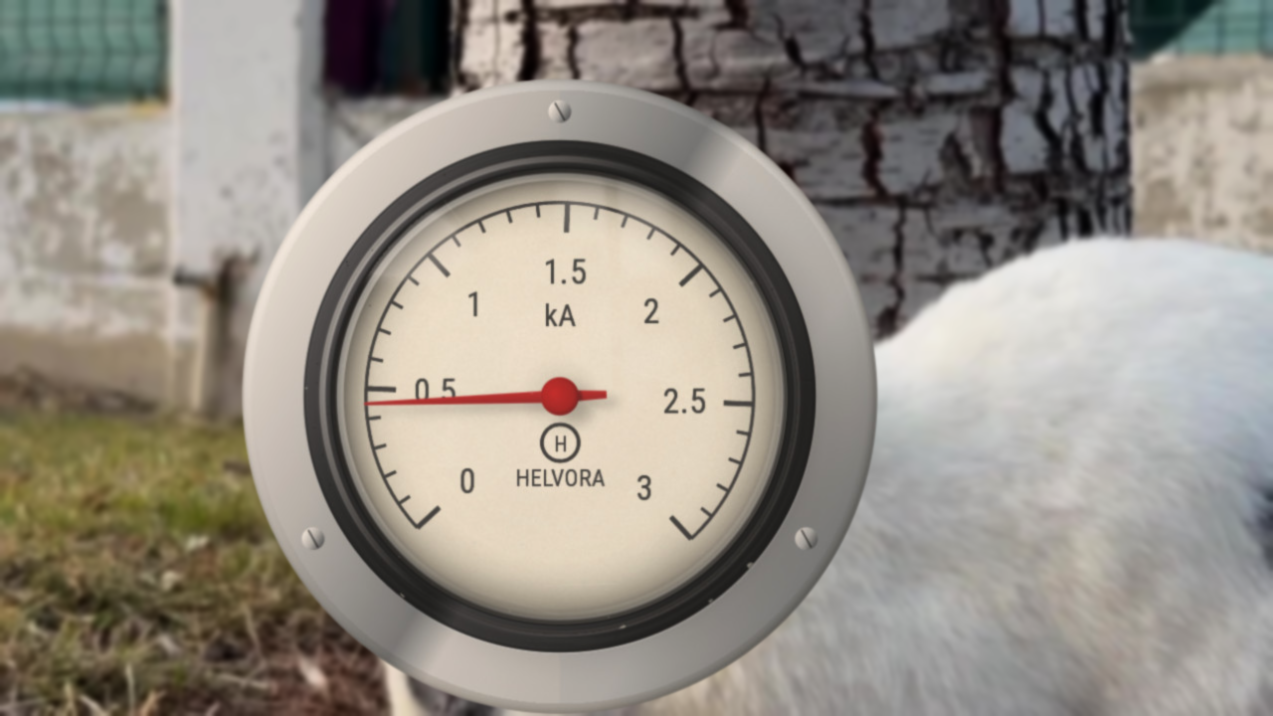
**0.45** kA
